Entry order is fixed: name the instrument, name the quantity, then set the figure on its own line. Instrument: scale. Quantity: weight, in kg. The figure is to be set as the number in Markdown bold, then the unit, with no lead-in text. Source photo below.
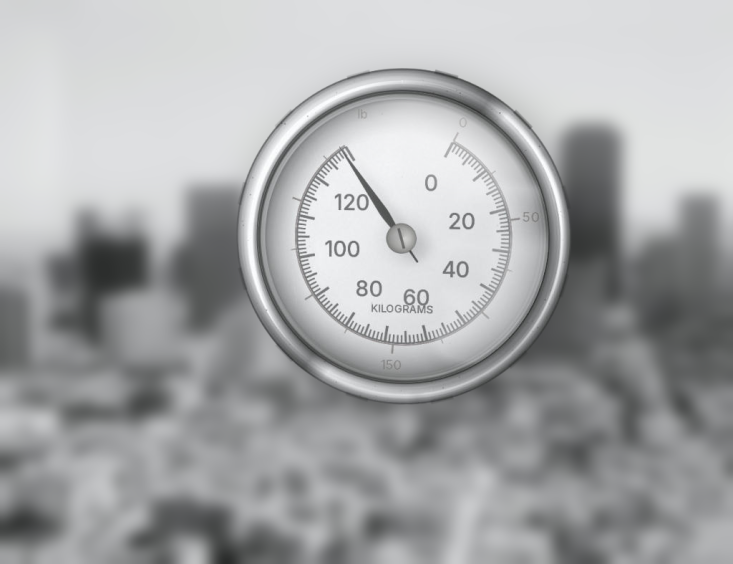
**129** kg
